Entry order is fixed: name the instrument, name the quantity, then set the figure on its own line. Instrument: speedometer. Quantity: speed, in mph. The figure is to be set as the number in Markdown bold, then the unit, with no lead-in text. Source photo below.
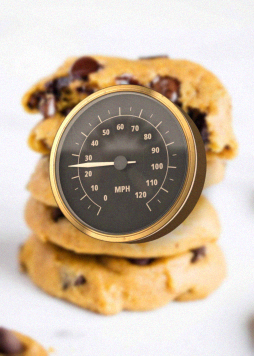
**25** mph
